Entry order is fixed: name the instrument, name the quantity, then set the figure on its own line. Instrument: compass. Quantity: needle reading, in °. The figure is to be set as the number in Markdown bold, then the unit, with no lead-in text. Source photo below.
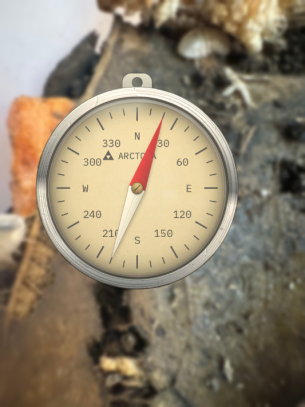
**20** °
